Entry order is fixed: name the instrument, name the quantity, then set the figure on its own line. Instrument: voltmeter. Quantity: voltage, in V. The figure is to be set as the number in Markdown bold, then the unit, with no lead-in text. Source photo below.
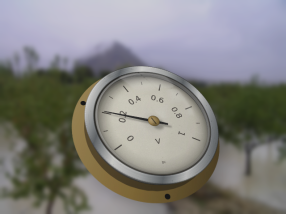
**0.2** V
